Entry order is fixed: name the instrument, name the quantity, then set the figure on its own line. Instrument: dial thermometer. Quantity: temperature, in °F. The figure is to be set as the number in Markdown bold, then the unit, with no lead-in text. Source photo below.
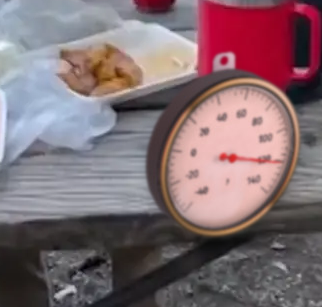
**120** °F
